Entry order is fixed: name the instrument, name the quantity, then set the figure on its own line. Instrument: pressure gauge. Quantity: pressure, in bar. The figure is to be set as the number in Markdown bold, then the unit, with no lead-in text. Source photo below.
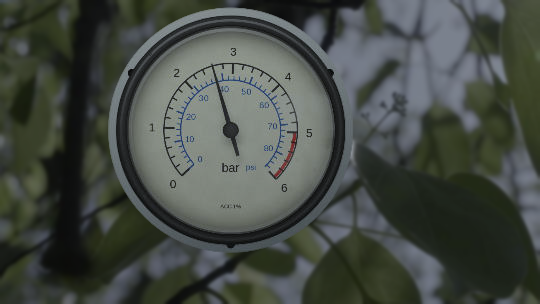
**2.6** bar
